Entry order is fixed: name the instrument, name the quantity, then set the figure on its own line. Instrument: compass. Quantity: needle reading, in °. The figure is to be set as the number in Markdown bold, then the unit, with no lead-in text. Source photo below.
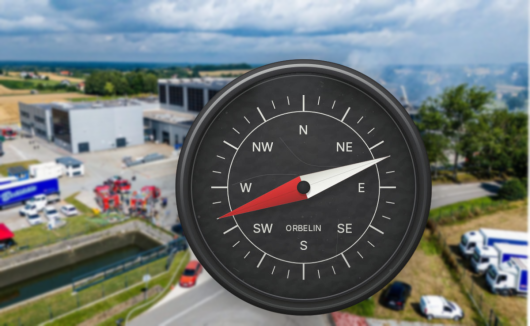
**250** °
